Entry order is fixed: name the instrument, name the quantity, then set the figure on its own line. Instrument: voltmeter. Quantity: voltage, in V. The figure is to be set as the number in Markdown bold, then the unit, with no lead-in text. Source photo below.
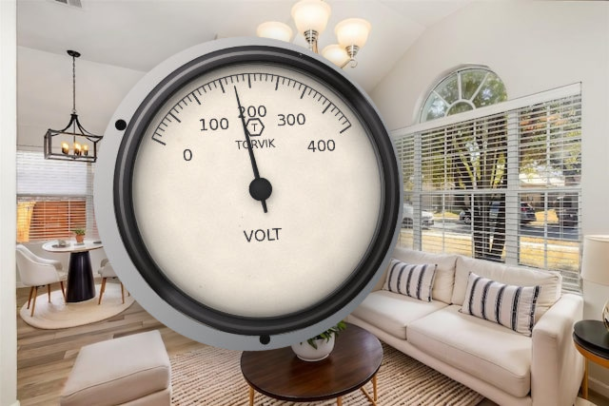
**170** V
